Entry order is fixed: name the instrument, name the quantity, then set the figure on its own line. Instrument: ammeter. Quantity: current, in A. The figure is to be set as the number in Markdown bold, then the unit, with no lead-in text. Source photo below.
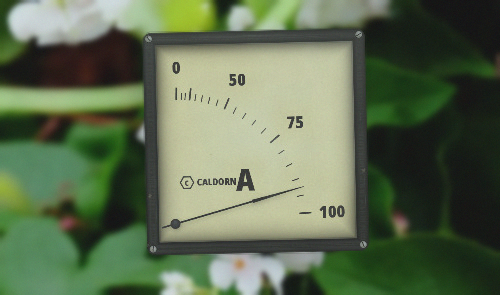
**92.5** A
